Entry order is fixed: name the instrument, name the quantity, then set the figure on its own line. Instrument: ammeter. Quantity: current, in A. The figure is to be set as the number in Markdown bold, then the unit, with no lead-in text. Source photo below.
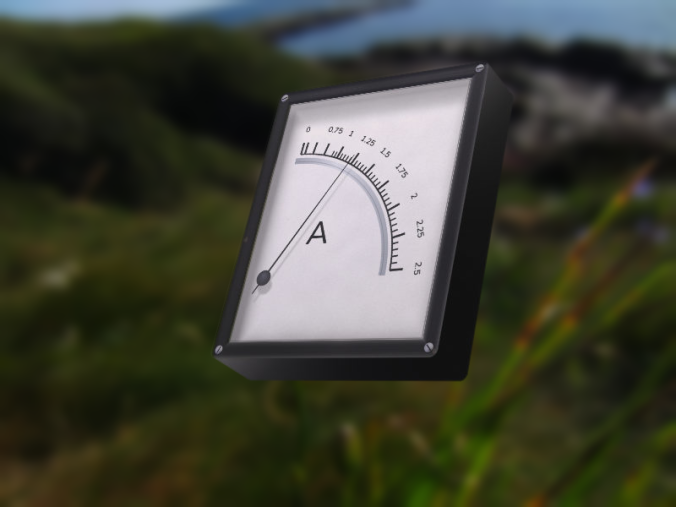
**1.25** A
